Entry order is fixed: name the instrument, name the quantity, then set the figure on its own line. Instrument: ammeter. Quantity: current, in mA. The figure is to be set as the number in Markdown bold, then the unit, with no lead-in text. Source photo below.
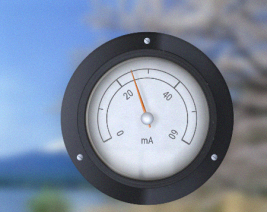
**25** mA
